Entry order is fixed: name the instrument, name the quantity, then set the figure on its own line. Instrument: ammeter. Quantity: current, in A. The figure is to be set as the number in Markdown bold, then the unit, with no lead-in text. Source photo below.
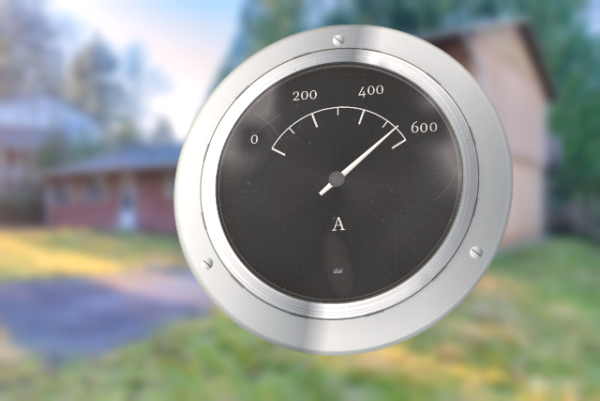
**550** A
